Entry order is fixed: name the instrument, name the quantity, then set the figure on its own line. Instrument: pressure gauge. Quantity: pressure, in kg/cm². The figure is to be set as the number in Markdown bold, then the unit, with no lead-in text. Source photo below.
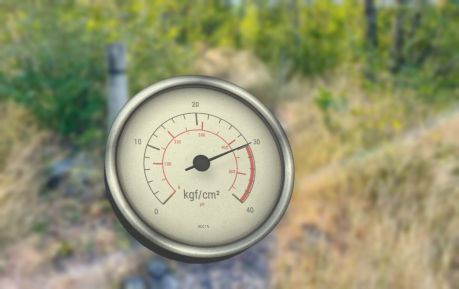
**30** kg/cm²
